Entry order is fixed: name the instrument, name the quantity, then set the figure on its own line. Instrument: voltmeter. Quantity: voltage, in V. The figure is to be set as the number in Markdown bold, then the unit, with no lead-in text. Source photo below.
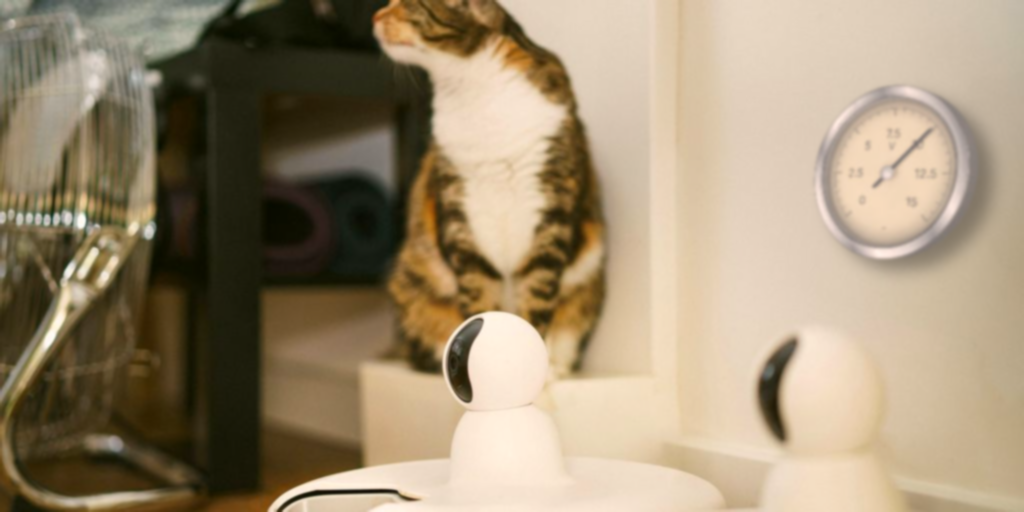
**10** V
